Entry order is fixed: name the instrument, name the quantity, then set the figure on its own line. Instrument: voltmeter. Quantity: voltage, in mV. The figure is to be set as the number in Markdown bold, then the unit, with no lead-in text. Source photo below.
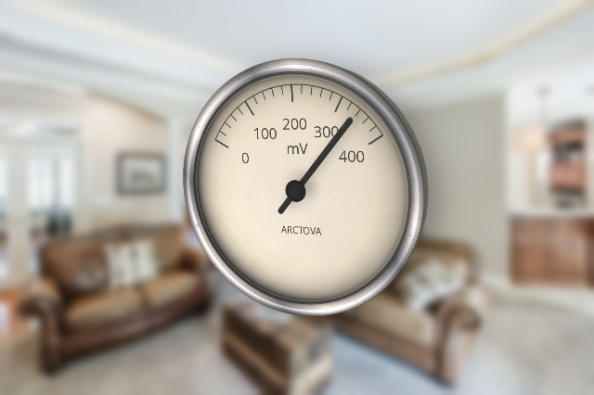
**340** mV
